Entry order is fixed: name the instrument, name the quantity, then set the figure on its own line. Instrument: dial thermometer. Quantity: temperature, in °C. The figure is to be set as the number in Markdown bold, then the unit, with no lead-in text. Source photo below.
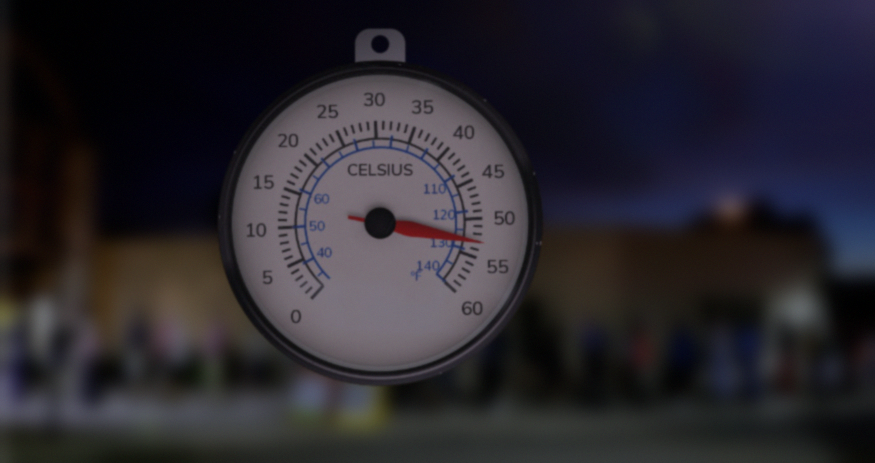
**53** °C
